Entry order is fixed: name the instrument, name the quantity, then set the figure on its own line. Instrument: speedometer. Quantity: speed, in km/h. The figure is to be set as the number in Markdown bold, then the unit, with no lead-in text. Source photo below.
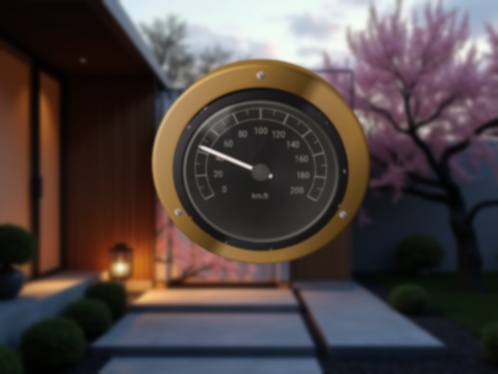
**45** km/h
